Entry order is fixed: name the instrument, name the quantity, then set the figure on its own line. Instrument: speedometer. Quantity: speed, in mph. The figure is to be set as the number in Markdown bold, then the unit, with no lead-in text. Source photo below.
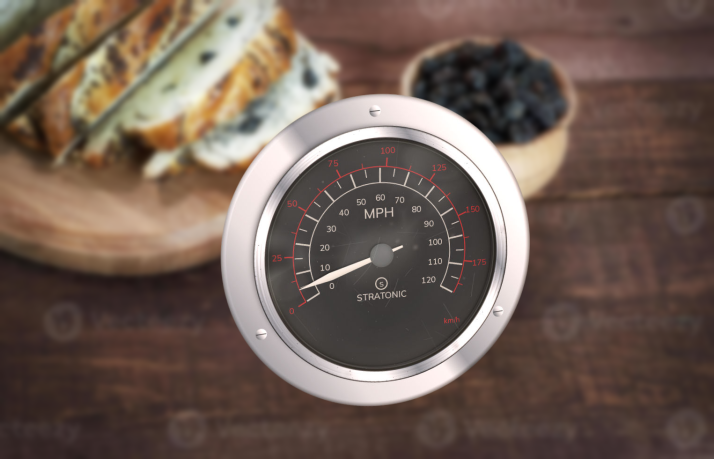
**5** mph
